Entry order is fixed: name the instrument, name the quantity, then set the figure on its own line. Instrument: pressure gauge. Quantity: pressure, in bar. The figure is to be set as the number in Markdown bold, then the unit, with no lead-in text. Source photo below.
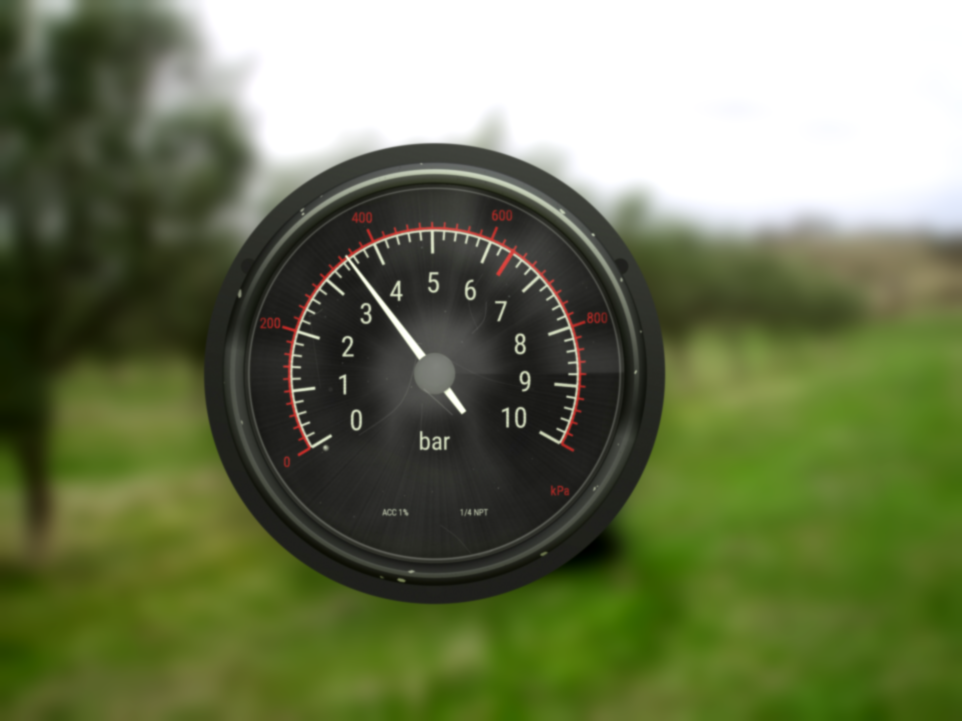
**3.5** bar
